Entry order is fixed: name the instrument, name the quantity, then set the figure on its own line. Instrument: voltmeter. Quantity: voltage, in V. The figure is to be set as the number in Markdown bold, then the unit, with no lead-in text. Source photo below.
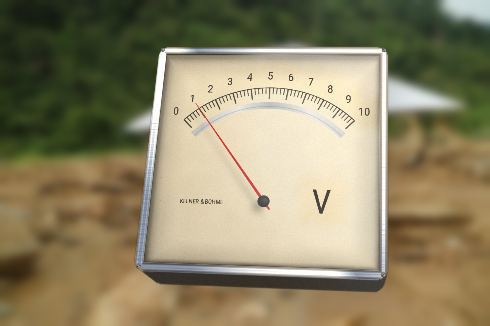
**1** V
